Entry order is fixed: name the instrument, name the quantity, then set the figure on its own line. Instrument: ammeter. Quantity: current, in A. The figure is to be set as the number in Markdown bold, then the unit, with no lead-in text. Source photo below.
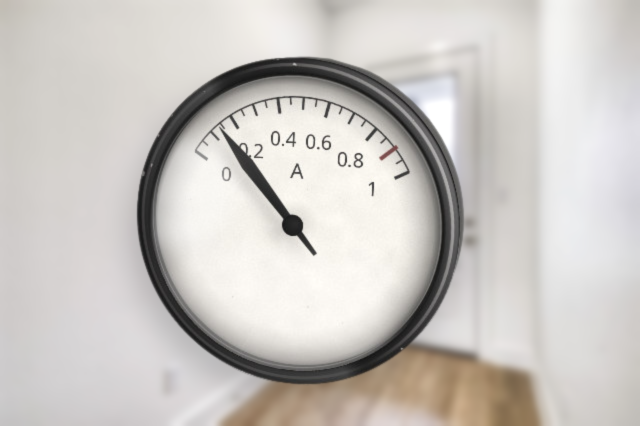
**0.15** A
